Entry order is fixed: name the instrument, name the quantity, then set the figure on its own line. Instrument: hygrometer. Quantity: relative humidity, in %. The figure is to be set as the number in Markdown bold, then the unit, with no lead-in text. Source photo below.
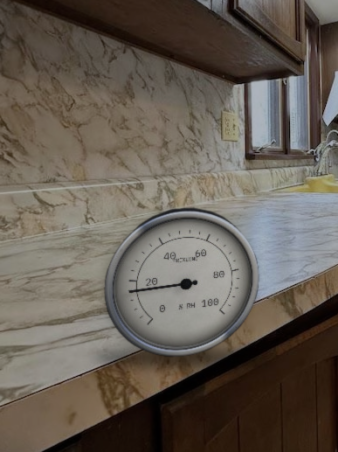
**16** %
